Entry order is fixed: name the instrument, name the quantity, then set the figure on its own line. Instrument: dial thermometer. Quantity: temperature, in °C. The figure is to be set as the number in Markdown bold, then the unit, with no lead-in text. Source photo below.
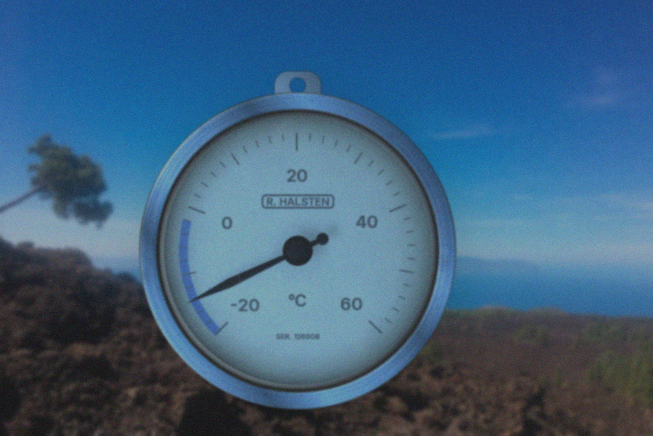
**-14** °C
